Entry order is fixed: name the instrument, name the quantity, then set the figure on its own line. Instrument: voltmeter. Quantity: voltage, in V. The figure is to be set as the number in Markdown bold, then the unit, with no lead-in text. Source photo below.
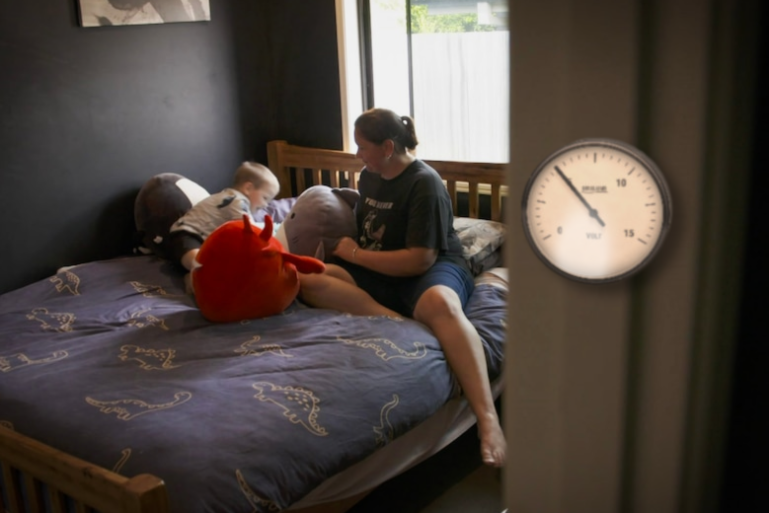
**5** V
